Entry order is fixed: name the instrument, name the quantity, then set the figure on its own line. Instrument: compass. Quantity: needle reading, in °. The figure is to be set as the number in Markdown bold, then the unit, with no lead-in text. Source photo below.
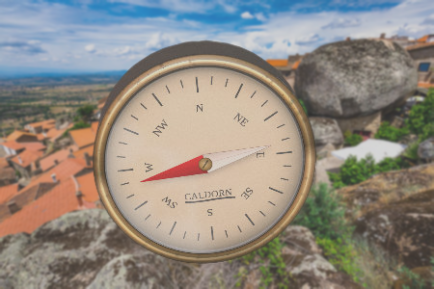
**260** °
